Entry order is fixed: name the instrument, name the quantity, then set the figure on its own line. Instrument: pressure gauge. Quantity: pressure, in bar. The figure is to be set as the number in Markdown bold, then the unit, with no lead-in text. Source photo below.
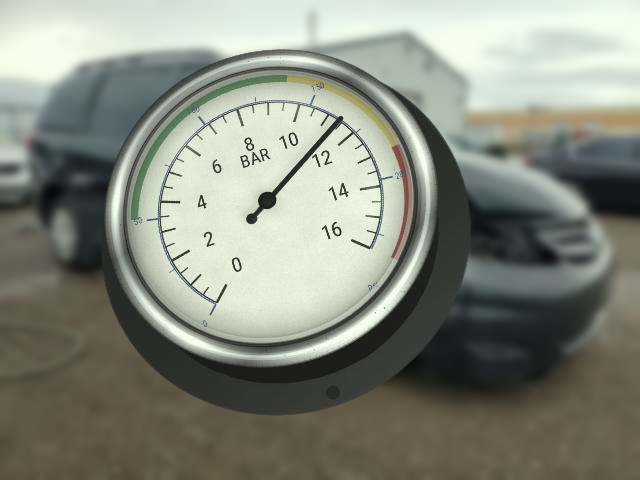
**11.5** bar
